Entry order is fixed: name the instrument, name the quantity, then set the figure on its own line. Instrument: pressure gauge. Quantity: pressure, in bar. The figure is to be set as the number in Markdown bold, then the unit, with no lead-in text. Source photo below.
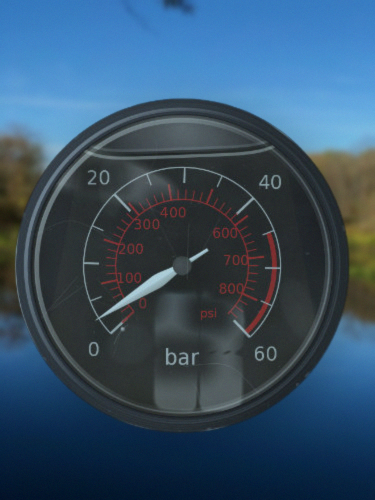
**2.5** bar
